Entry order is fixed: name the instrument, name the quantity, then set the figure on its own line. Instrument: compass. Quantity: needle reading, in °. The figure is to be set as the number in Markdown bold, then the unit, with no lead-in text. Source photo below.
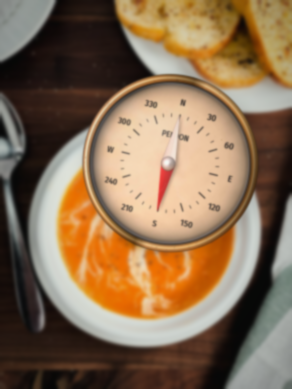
**180** °
